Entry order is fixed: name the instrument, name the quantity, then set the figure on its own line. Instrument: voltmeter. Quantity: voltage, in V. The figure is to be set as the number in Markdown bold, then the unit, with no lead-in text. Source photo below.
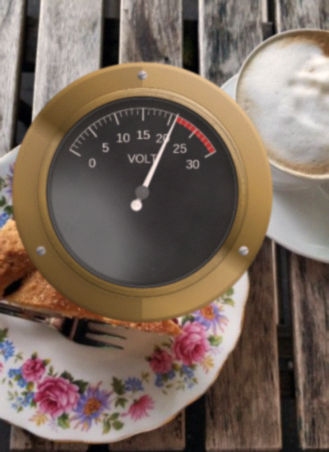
**21** V
